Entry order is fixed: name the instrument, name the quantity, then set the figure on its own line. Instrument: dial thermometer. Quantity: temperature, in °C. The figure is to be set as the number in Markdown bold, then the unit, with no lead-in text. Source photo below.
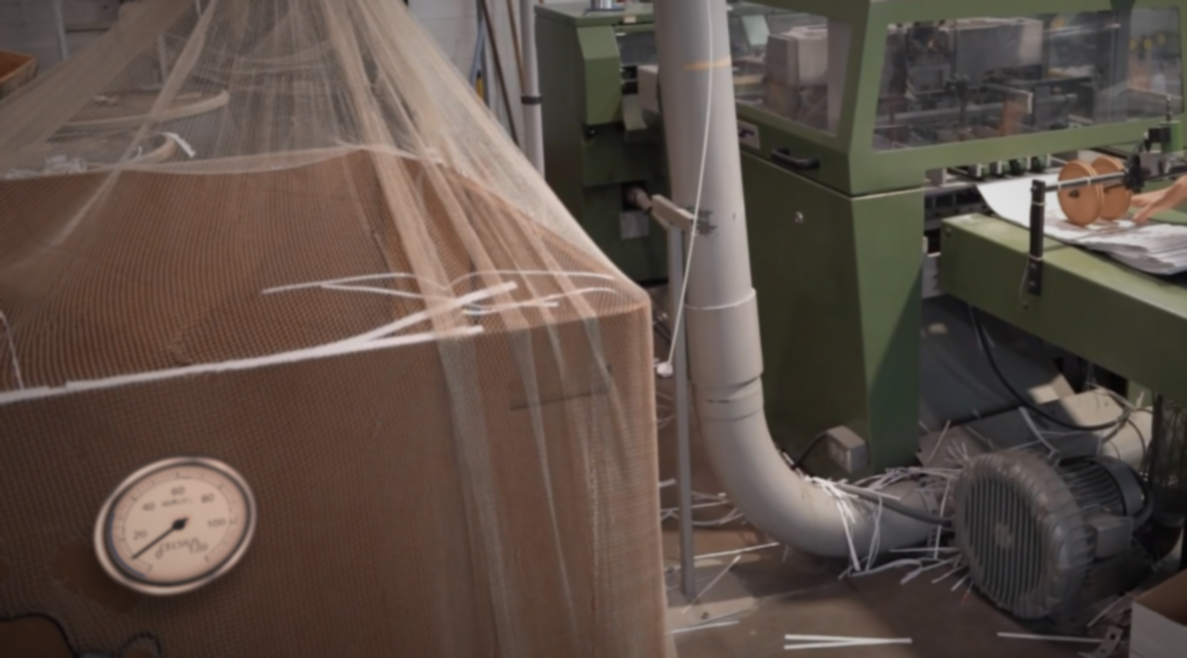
**10** °C
